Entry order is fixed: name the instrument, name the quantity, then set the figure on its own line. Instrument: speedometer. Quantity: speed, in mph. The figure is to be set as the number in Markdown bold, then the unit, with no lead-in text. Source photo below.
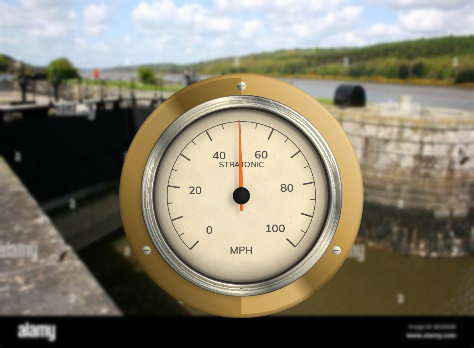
**50** mph
